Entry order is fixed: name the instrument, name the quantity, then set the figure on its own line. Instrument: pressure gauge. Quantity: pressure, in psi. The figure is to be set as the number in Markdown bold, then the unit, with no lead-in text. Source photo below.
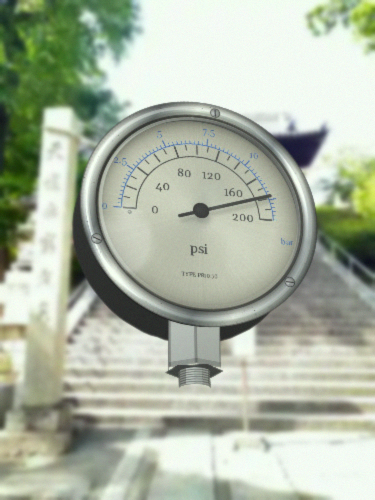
**180** psi
